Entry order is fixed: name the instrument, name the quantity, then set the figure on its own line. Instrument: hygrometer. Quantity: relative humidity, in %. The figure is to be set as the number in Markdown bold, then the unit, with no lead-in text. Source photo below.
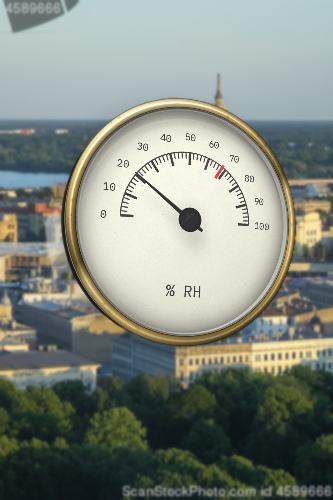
**20** %
